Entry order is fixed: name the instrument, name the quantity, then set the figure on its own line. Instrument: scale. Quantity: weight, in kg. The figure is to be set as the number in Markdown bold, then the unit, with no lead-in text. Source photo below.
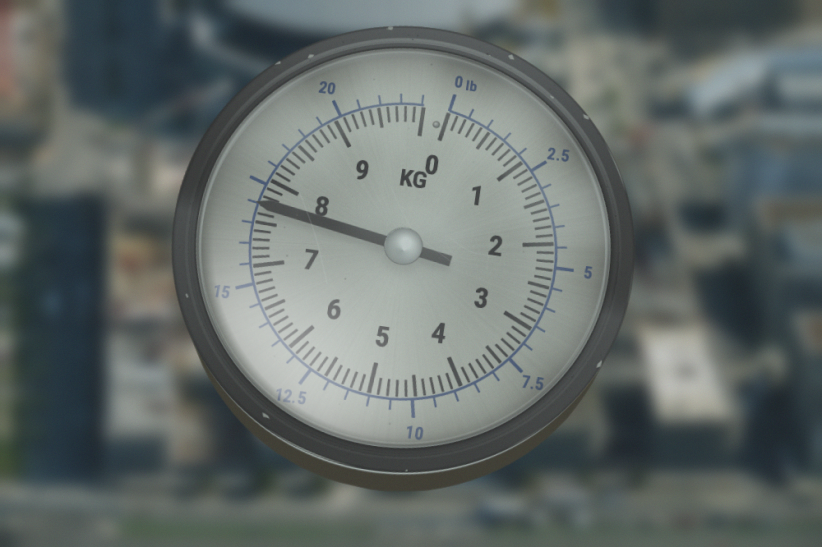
**7.7** kg
